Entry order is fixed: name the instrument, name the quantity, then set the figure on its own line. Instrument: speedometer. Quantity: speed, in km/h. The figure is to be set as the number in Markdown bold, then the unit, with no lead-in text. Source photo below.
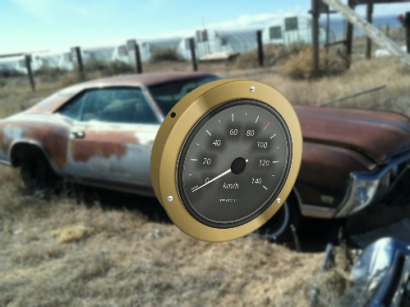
**0** km/h
